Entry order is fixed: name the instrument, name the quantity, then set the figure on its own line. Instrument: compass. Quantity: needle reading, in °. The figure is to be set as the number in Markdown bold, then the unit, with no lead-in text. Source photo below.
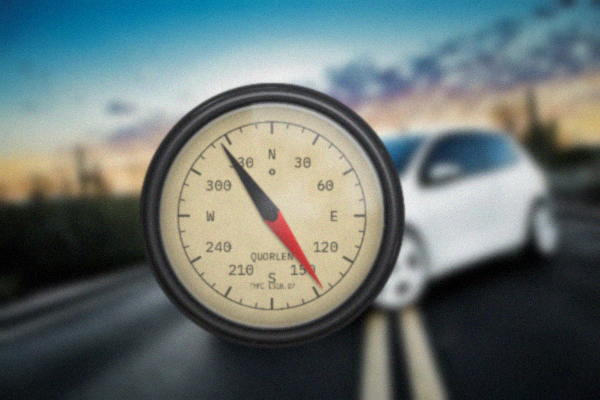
**145** °
